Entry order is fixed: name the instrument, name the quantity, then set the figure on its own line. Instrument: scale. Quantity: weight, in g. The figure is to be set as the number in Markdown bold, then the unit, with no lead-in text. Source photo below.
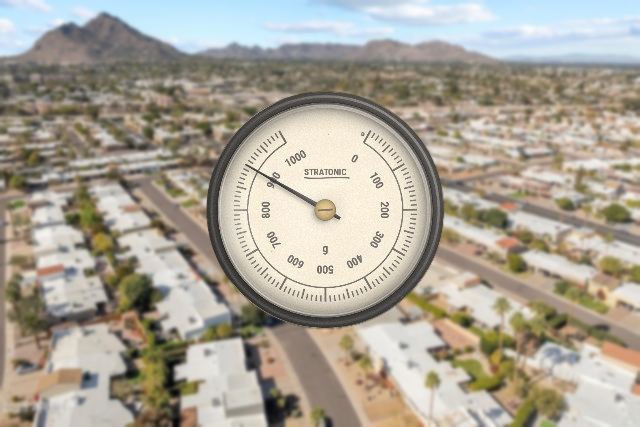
**900** g
